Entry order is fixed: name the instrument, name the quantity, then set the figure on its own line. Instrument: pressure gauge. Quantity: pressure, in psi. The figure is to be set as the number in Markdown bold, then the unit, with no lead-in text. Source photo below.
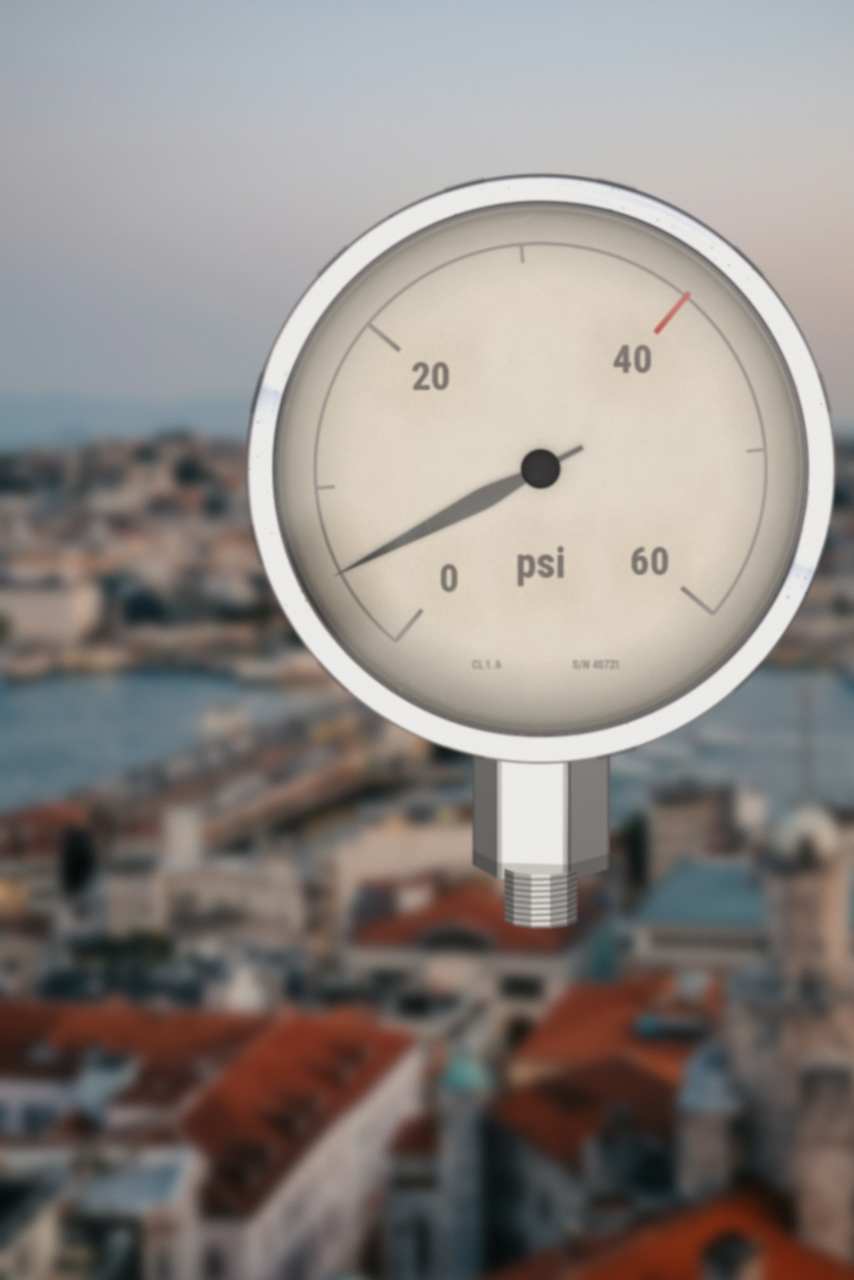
**5** psi
